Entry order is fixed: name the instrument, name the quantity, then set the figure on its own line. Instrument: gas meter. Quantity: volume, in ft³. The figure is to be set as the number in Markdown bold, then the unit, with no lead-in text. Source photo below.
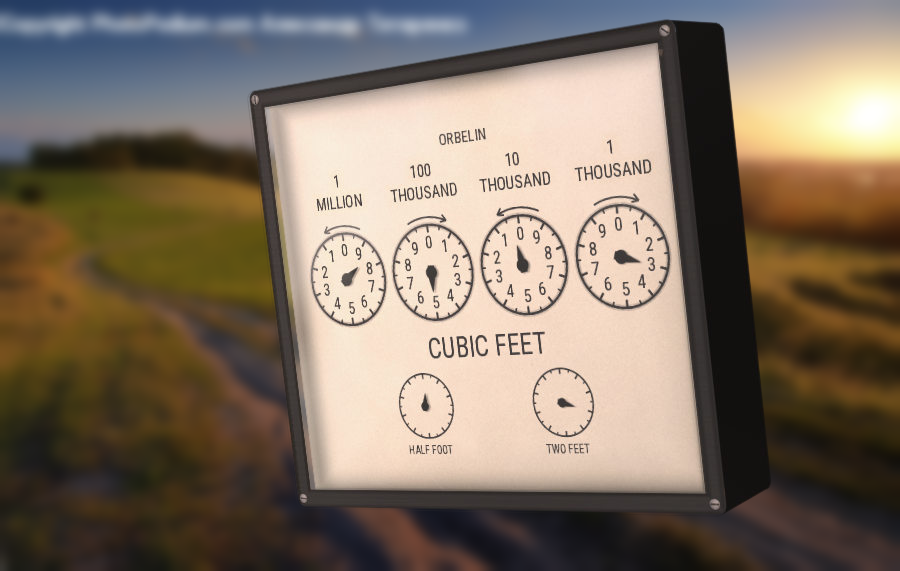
**850300** ft³
